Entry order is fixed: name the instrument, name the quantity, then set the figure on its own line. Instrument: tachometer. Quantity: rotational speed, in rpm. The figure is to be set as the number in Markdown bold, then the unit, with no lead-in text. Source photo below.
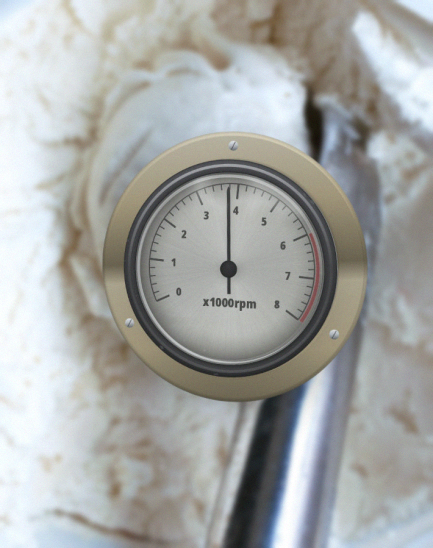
**3800** rpm
